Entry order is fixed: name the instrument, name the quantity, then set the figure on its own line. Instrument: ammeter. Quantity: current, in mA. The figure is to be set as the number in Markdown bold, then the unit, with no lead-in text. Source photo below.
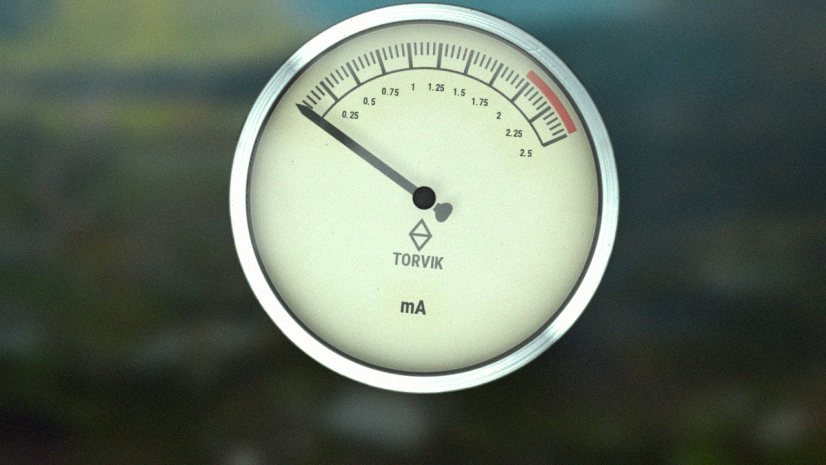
**0** mA
